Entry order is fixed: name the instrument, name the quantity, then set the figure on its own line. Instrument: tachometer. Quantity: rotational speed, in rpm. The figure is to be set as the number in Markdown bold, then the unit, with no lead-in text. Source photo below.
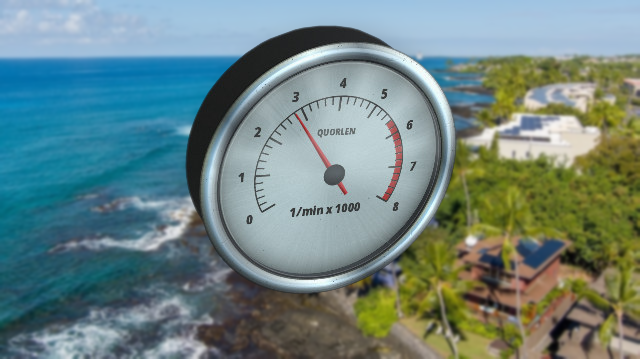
**2800** rpm
